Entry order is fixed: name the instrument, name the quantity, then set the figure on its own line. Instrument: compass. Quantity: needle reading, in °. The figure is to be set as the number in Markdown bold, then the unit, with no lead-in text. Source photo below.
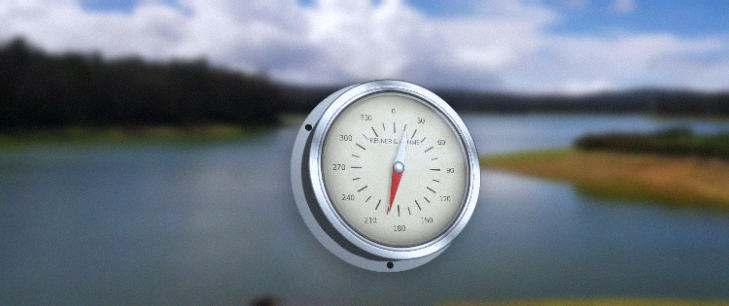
**195** °
